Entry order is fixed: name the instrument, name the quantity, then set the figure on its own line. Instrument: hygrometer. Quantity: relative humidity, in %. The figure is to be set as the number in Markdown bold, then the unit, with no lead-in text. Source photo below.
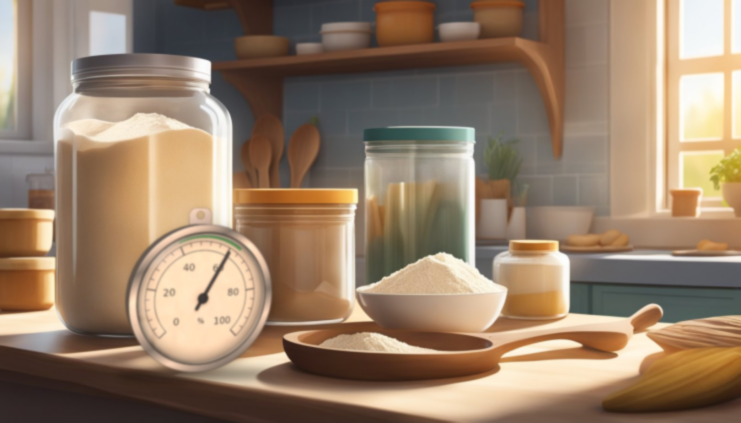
**60** %
